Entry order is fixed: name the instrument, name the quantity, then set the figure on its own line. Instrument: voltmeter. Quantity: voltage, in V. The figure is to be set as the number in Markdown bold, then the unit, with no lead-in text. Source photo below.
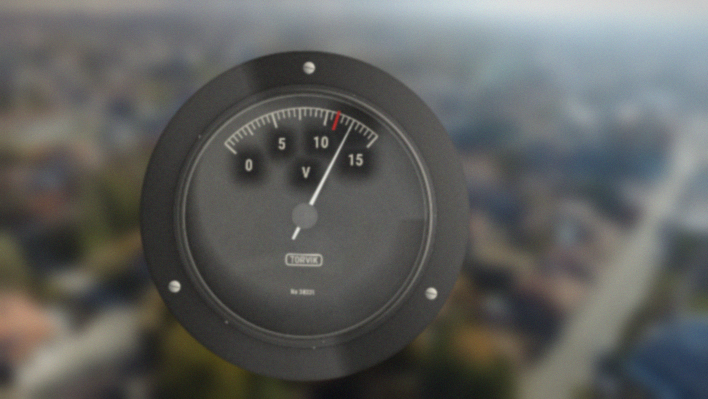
**12.5** V
